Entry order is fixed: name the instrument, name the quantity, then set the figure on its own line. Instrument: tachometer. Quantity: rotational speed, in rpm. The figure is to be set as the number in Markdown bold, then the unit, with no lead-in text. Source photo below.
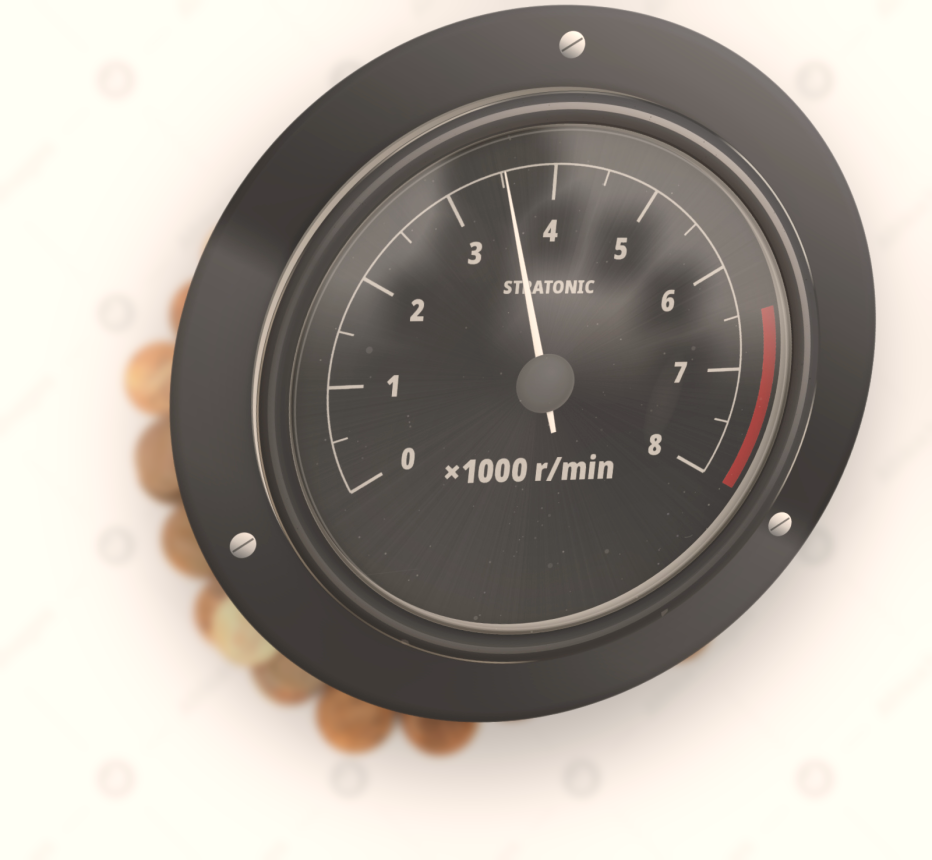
**3500** rpm
